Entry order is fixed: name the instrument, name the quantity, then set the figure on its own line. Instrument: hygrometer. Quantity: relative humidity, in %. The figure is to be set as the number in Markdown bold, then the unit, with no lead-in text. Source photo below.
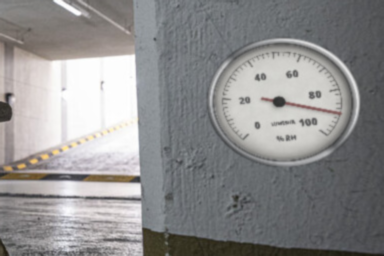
**90** %
